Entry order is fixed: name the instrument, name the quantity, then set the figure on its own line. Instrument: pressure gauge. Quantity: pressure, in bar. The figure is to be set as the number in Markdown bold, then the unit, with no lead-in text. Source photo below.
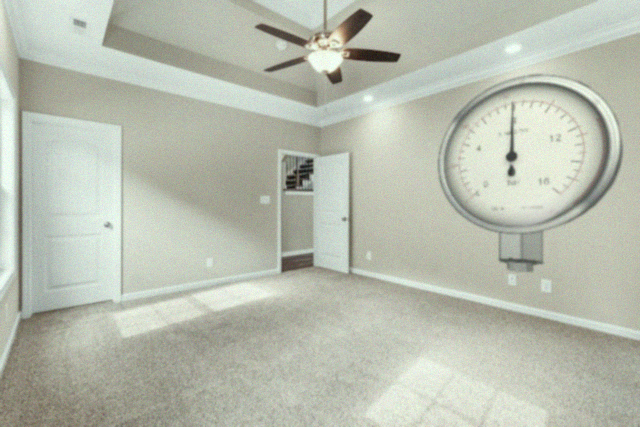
**8** bar
